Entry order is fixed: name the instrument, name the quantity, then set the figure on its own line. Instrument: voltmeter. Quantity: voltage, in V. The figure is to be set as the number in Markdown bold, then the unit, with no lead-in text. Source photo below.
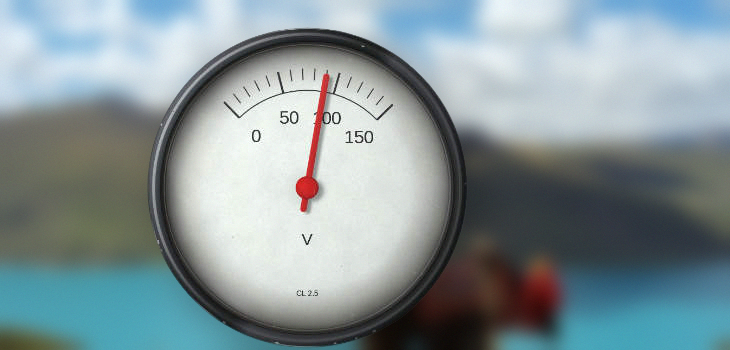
**90** V
